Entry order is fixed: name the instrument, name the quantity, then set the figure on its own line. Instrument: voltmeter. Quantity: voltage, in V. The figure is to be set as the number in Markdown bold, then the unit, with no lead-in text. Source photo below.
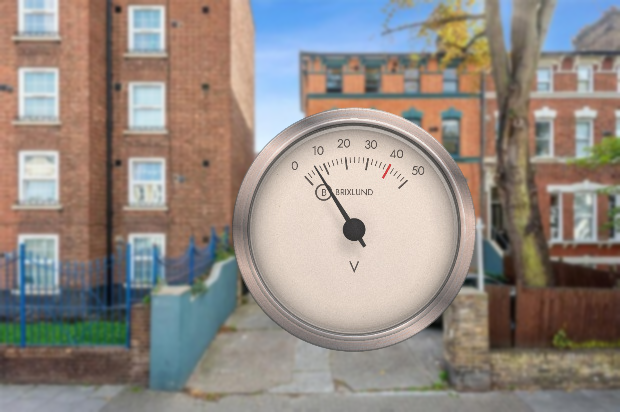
**6** V
